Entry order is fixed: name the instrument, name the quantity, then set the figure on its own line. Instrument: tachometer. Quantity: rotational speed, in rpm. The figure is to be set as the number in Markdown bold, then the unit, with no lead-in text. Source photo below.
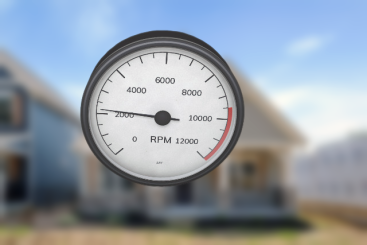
**2250** rpm
